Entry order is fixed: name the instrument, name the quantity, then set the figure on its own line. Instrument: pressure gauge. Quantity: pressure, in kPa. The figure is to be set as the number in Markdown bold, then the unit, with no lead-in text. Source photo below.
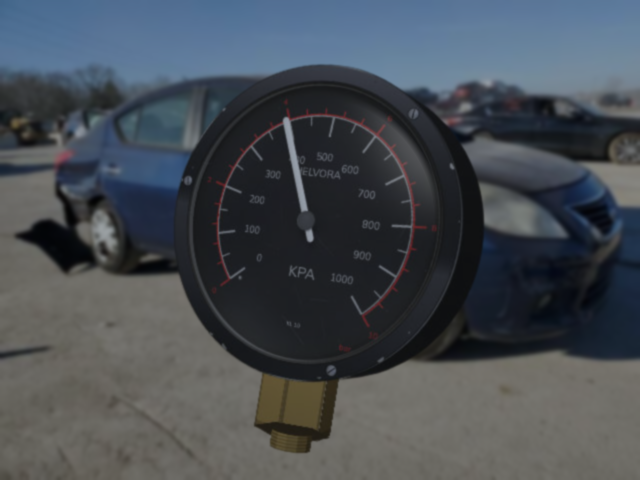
**400** kPa
